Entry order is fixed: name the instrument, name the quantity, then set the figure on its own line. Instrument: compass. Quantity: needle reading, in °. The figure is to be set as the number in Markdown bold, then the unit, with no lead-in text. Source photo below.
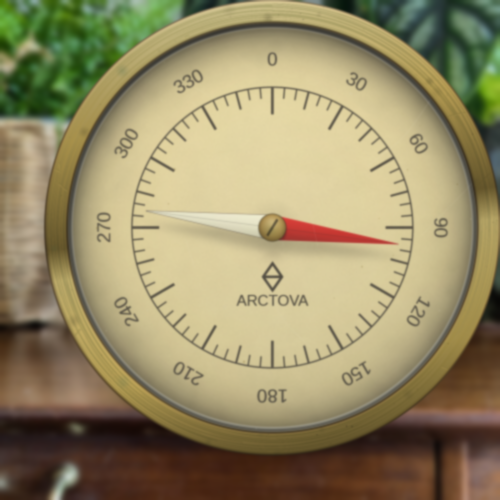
**97.5** °
